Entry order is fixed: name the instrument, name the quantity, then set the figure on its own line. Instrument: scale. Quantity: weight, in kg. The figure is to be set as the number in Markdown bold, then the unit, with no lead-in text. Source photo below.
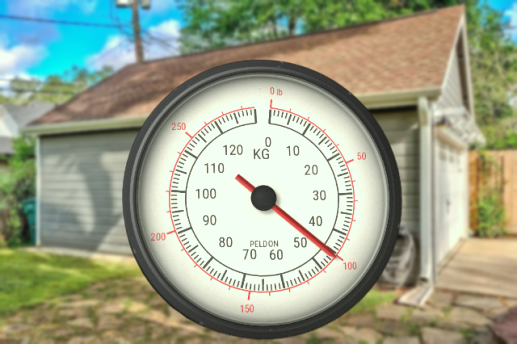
**46** kg
